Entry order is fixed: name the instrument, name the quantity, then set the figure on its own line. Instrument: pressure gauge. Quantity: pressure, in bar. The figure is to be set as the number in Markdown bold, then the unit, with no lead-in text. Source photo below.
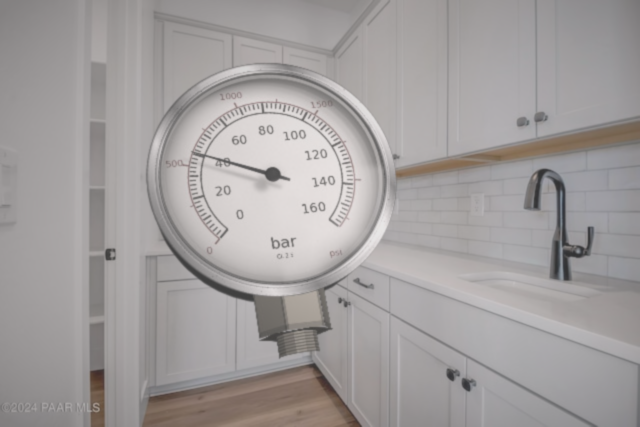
**40** bar
